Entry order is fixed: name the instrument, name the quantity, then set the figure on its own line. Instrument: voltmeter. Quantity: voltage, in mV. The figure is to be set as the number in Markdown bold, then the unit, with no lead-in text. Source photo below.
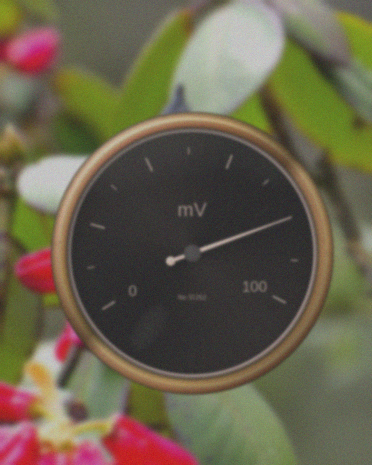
**80** mV
